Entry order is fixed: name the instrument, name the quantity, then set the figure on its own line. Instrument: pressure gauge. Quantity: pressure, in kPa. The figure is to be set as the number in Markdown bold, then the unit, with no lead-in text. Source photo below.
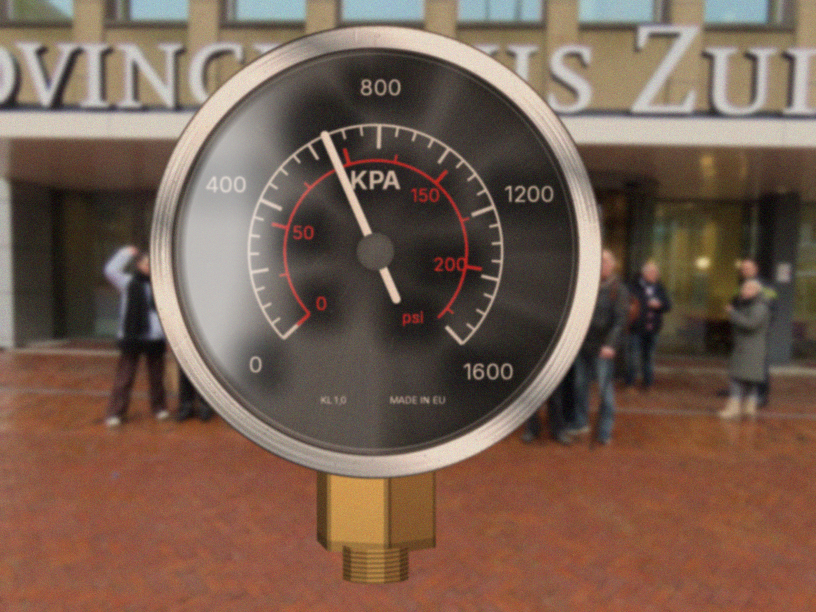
**650** kPa
